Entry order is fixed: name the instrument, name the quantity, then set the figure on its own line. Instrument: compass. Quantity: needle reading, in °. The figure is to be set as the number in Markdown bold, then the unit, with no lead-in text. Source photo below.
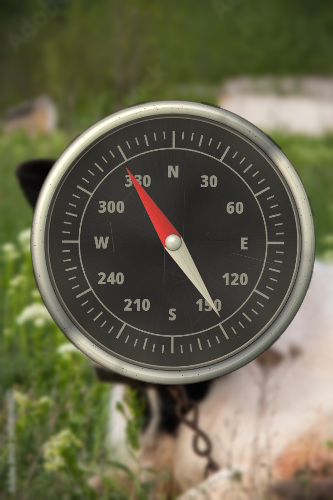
**327.5** °
